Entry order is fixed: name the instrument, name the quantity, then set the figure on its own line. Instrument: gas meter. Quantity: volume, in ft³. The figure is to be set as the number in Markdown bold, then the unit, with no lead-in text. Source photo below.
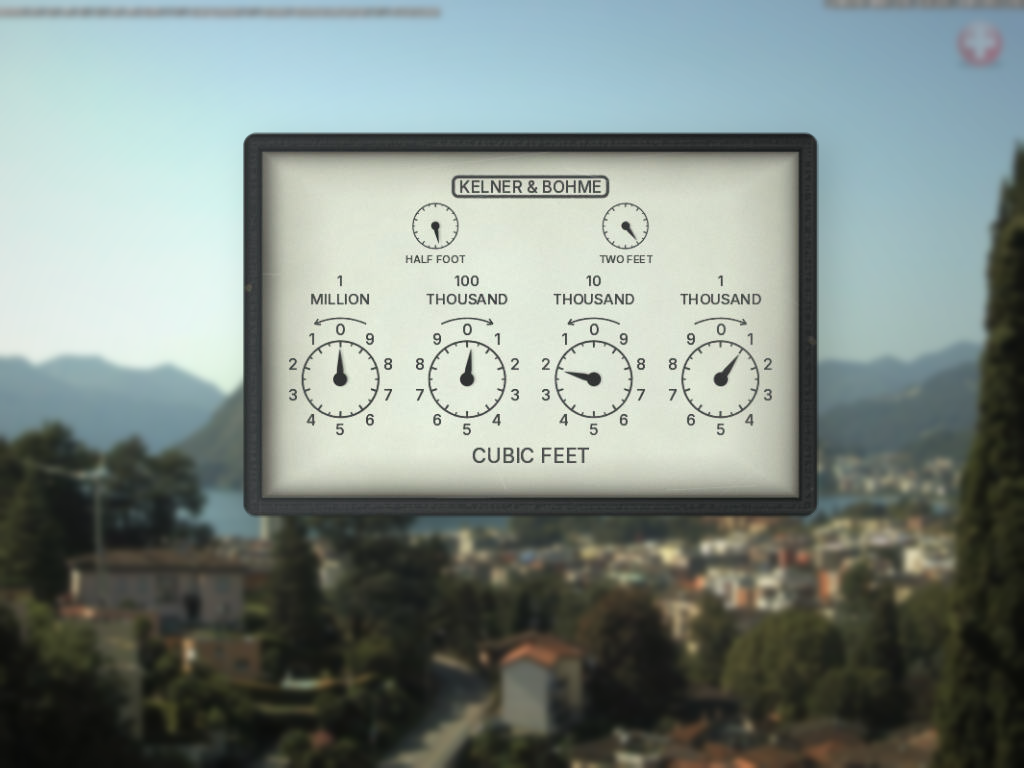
**2100** ft³
